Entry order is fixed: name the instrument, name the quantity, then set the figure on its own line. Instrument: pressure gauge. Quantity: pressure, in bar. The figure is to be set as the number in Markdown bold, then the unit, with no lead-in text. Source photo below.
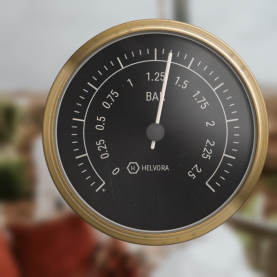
**1.35** bar
